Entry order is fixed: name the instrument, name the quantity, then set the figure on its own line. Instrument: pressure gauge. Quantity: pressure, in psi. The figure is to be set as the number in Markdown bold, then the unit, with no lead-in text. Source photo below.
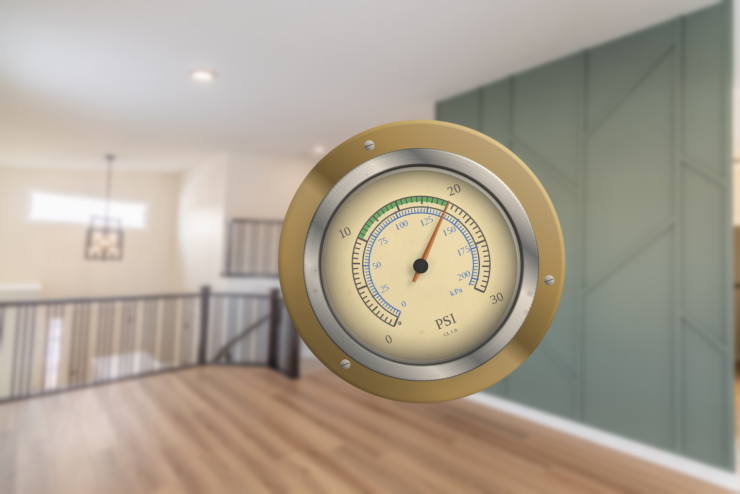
**20** psi
